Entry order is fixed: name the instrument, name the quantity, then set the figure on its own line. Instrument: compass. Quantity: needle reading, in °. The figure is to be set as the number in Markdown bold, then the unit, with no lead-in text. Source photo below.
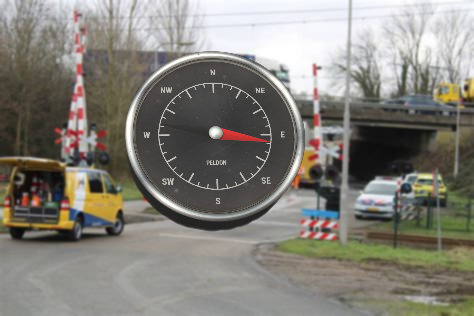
**100** °
